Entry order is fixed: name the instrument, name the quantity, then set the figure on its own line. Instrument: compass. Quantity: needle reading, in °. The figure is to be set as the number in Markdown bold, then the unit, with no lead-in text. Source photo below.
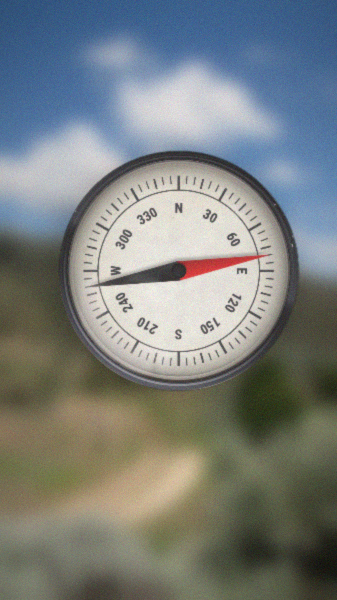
**80** °
